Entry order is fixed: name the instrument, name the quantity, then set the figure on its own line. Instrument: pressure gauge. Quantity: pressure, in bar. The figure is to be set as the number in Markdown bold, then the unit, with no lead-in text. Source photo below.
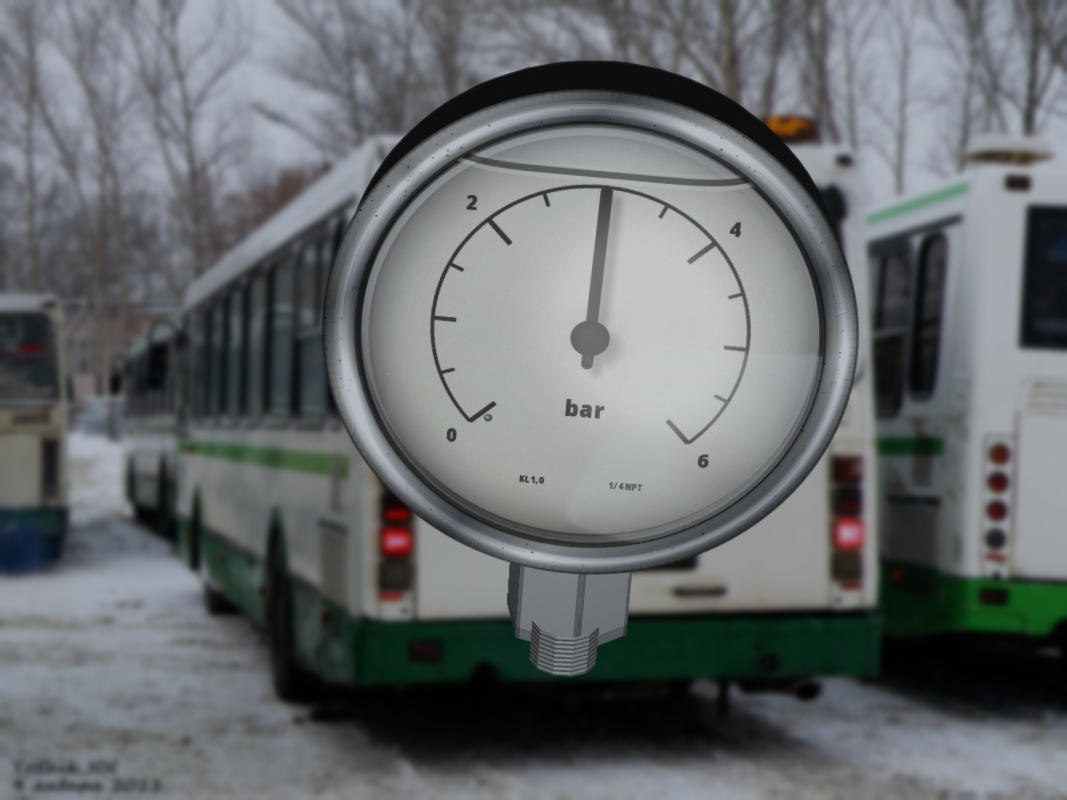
**3** bar
